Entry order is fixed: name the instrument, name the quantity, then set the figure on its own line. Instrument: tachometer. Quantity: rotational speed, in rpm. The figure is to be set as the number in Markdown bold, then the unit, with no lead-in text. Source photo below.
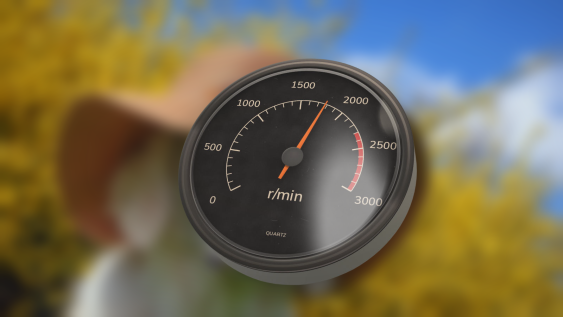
**1800** rpm
